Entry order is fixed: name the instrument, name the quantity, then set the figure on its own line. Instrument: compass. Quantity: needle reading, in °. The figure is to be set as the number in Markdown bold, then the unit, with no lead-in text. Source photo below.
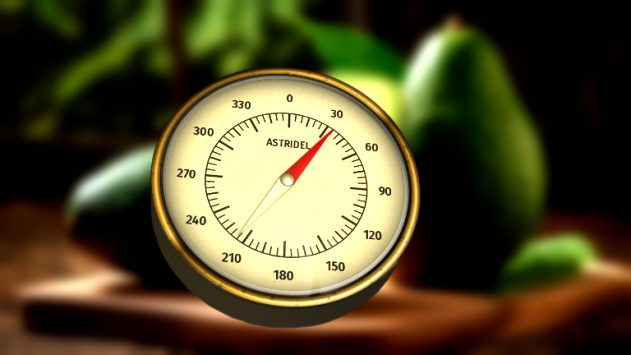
**35** °
